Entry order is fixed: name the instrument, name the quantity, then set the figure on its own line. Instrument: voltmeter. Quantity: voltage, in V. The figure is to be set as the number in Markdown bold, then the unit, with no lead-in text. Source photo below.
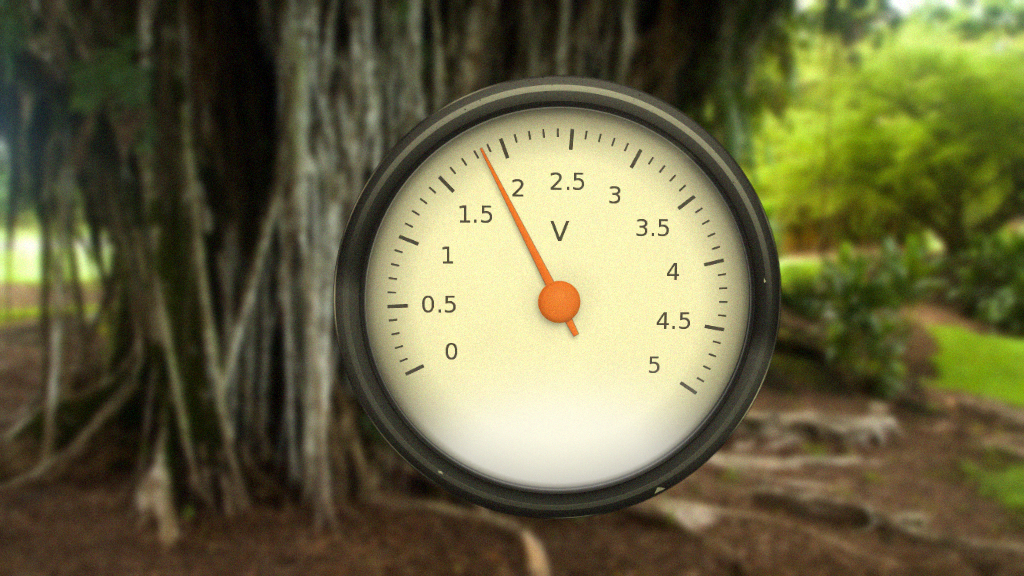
**1.85** V
